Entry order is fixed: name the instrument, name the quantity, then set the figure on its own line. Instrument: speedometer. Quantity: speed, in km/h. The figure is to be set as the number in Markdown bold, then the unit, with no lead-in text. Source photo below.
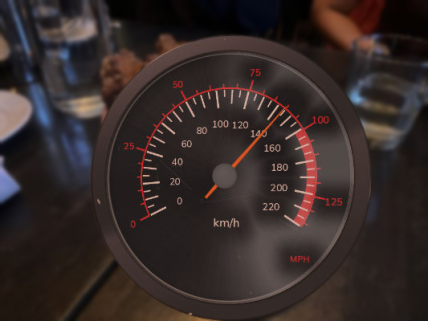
**145** km/h
